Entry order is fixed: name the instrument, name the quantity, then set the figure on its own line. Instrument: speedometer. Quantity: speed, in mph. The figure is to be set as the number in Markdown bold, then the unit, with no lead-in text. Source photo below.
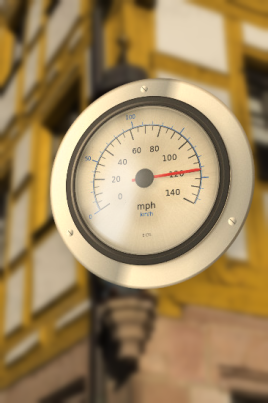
**120** mph
